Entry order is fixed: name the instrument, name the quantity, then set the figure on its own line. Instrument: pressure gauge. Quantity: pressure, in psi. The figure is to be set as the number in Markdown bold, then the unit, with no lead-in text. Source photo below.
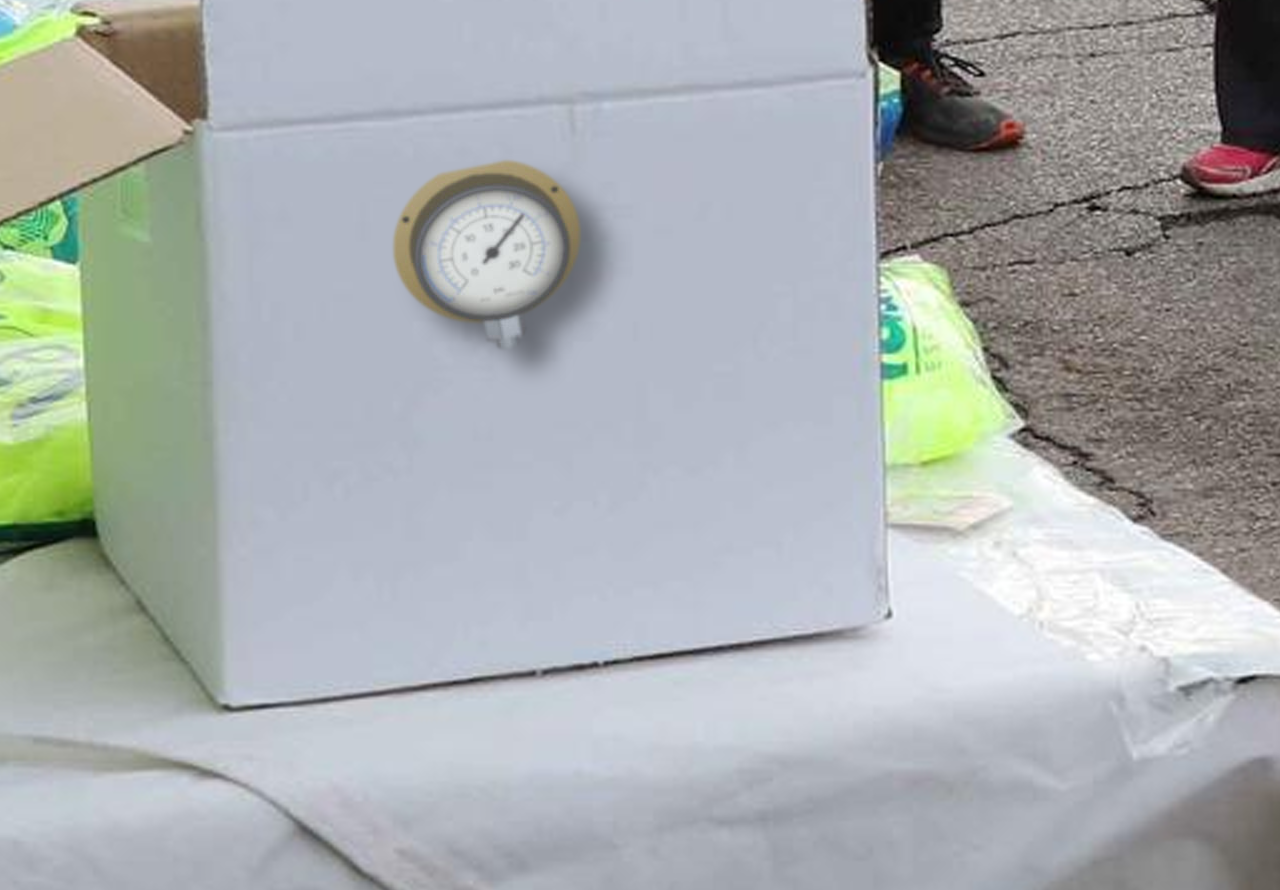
**20** psi
